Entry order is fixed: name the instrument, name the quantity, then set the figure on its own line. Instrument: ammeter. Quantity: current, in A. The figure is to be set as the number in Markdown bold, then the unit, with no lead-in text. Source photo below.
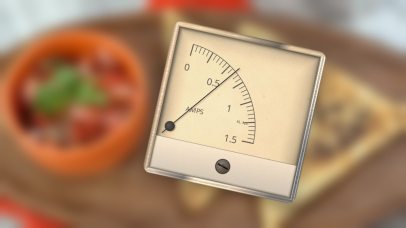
**0.6** A
